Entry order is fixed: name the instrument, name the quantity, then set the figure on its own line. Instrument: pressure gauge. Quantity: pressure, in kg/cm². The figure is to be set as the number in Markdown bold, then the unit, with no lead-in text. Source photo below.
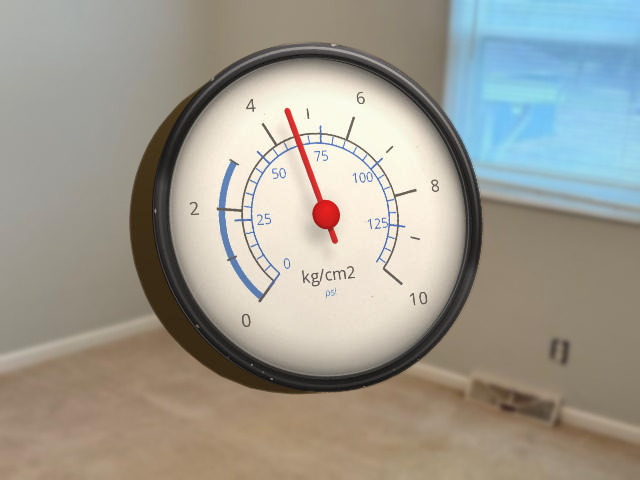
**4.5** kg/cm²
